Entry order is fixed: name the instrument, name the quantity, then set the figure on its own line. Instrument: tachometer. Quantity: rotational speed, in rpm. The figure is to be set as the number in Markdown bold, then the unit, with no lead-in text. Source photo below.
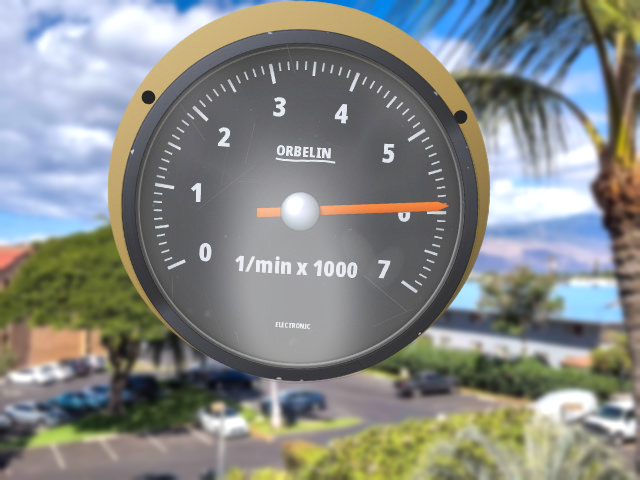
**5900** rpm
